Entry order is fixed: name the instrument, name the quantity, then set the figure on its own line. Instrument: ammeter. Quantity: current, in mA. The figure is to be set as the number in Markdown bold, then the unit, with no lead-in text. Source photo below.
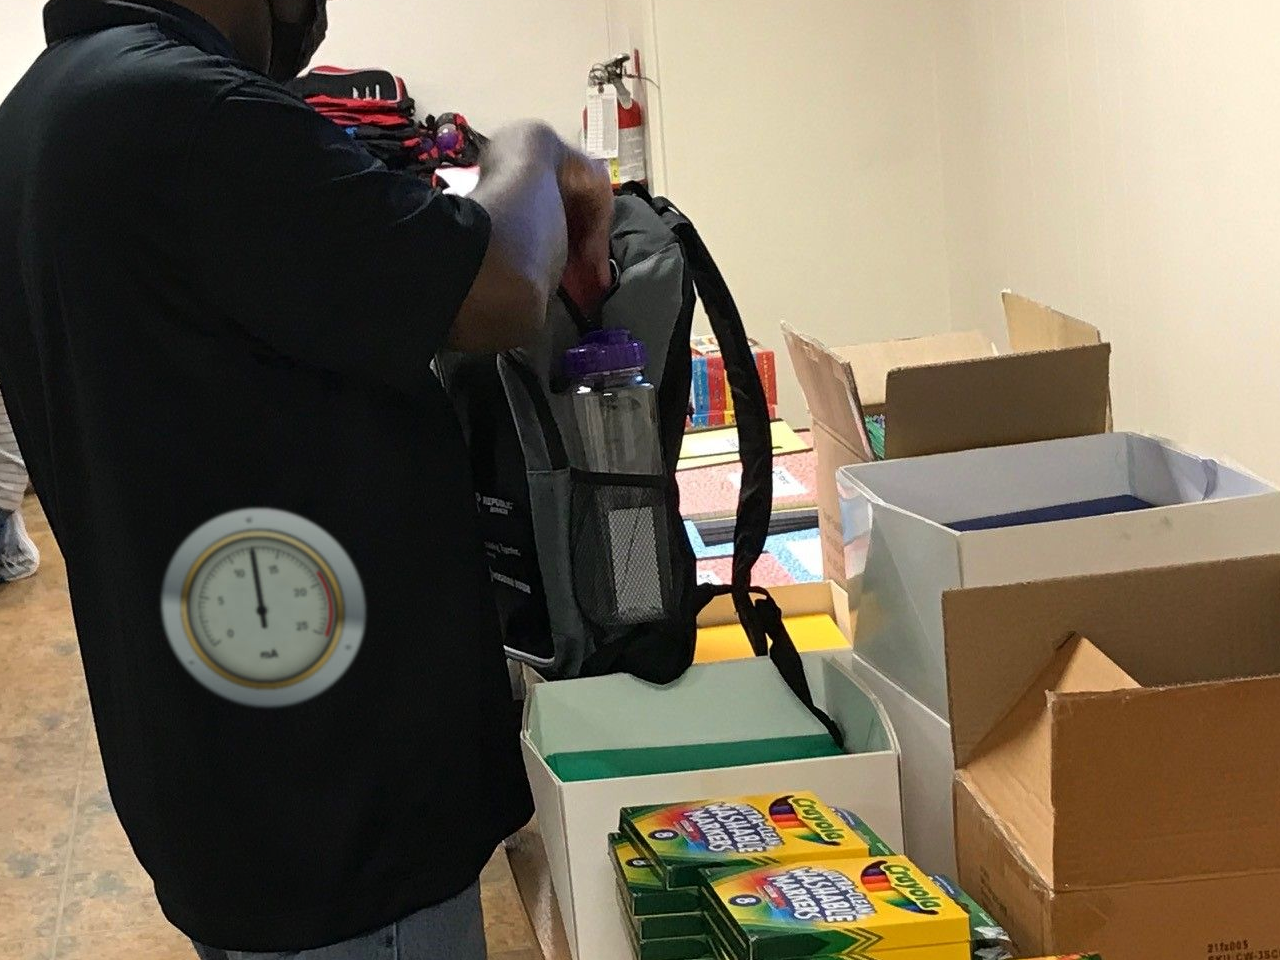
**12.5** mA
